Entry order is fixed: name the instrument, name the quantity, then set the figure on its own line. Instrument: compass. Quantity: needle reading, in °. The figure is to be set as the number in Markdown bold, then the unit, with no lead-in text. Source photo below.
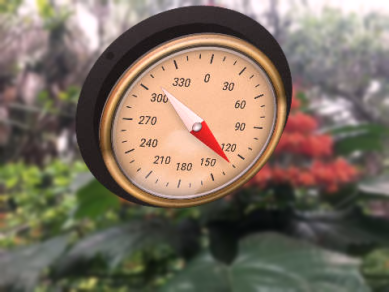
**130** °
